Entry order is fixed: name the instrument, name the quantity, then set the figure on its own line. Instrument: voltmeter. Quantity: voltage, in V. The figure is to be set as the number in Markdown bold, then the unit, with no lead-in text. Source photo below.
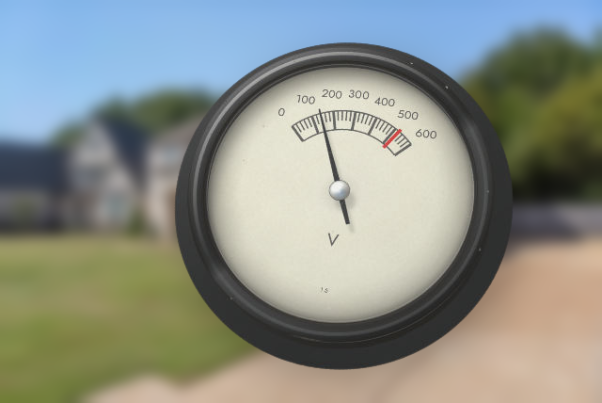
**140** V
